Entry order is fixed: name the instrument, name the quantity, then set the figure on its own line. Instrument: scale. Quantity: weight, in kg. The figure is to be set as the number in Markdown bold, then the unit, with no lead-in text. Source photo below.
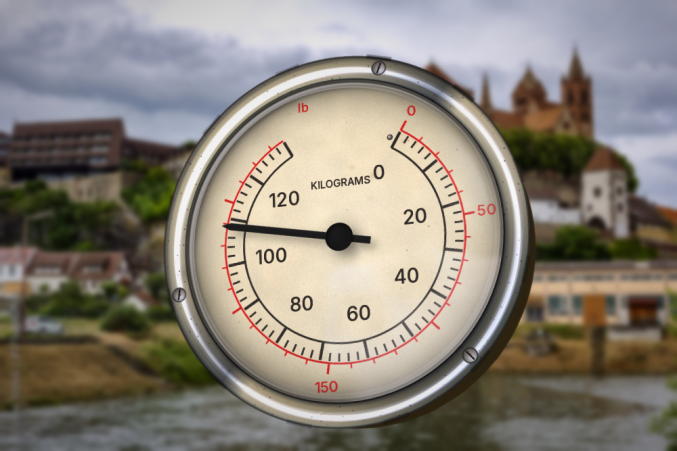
**108** kg
